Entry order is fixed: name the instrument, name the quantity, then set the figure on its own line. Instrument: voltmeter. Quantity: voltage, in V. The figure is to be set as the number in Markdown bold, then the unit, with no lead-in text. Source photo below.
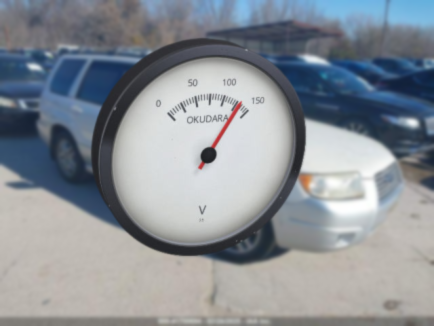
**125** V
